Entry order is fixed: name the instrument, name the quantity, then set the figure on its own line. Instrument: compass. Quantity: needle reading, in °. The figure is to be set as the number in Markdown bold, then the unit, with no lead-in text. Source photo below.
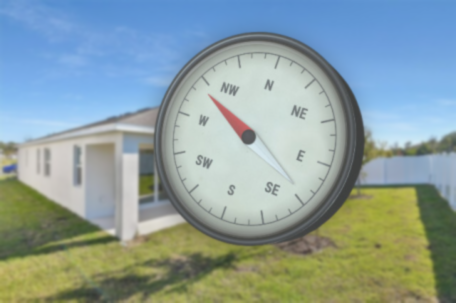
**295** °
